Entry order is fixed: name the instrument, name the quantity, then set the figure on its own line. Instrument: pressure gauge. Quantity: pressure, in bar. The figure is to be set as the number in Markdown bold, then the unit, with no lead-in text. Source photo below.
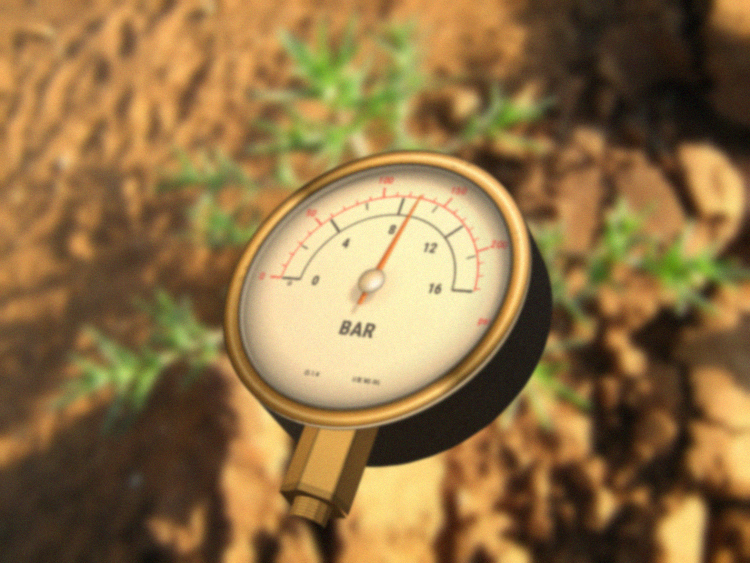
**9** bar
